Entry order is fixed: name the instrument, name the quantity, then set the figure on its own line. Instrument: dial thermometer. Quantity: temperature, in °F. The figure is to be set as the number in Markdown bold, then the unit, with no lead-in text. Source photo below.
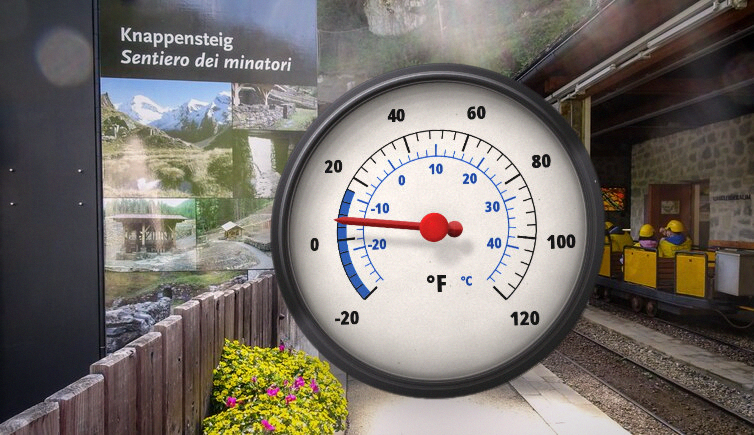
**6** °F
